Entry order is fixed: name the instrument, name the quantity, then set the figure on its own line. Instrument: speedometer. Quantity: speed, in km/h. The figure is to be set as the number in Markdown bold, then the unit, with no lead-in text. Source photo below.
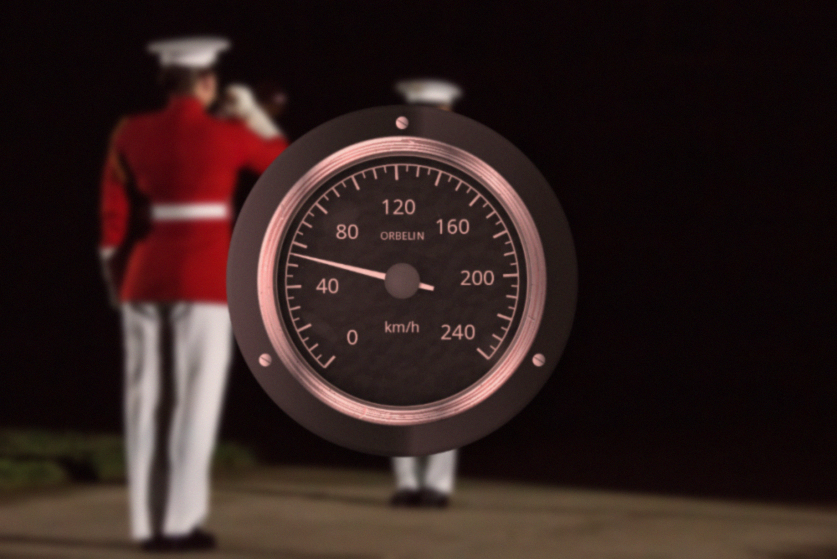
**55** km/h
